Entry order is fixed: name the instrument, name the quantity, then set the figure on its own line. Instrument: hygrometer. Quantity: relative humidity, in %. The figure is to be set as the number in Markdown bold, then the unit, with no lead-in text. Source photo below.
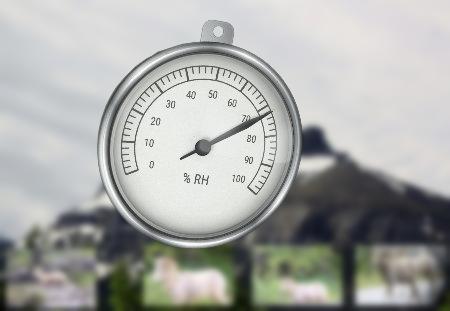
**72** %
